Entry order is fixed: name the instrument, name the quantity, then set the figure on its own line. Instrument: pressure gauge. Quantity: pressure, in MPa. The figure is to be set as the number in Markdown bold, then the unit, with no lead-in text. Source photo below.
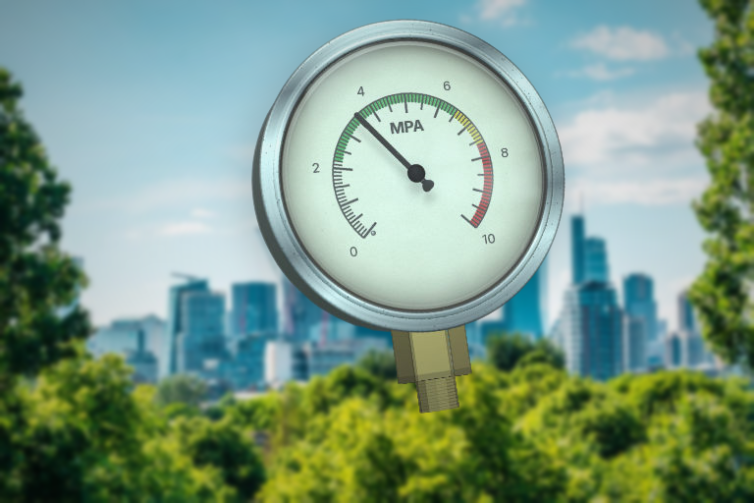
**3.5** MPa
